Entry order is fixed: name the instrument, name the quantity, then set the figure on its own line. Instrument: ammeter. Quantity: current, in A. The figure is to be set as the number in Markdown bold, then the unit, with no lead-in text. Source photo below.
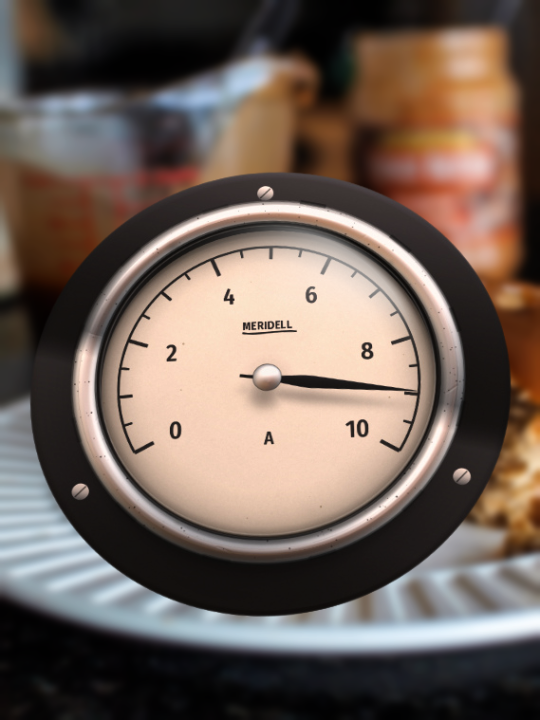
**9** A
